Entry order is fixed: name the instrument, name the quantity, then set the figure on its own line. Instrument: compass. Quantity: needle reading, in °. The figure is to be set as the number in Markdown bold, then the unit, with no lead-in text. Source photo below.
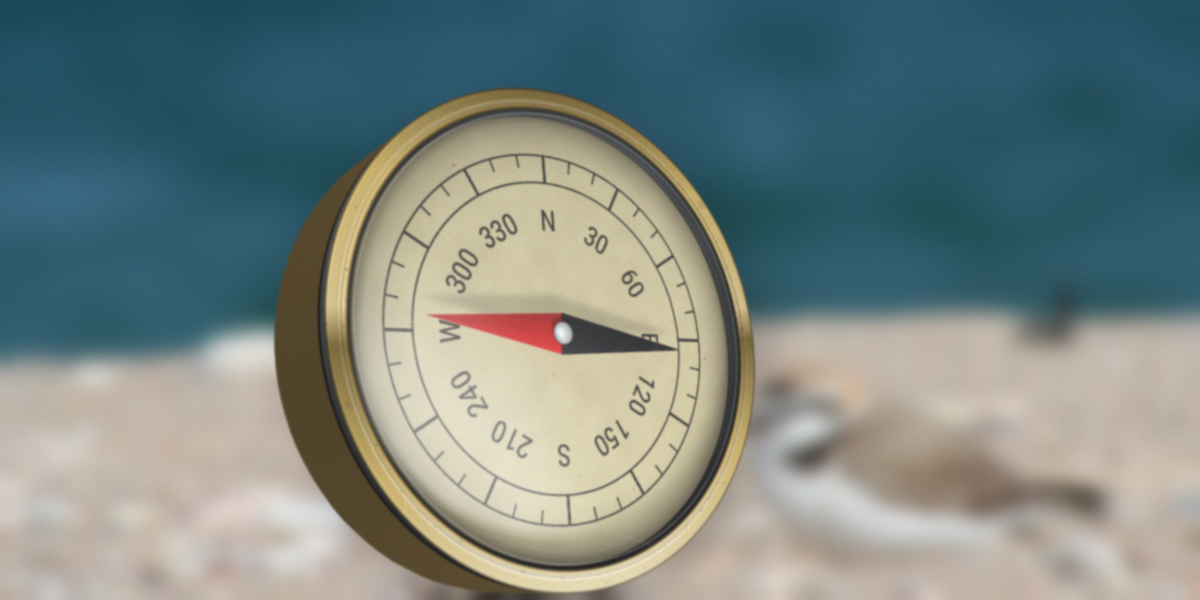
**275** °
